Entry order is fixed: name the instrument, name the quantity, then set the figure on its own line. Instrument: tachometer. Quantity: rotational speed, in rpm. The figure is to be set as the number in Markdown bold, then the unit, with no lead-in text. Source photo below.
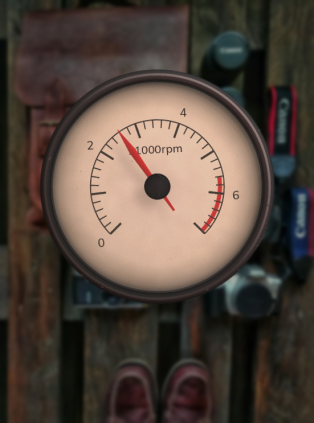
**2600** rpm
